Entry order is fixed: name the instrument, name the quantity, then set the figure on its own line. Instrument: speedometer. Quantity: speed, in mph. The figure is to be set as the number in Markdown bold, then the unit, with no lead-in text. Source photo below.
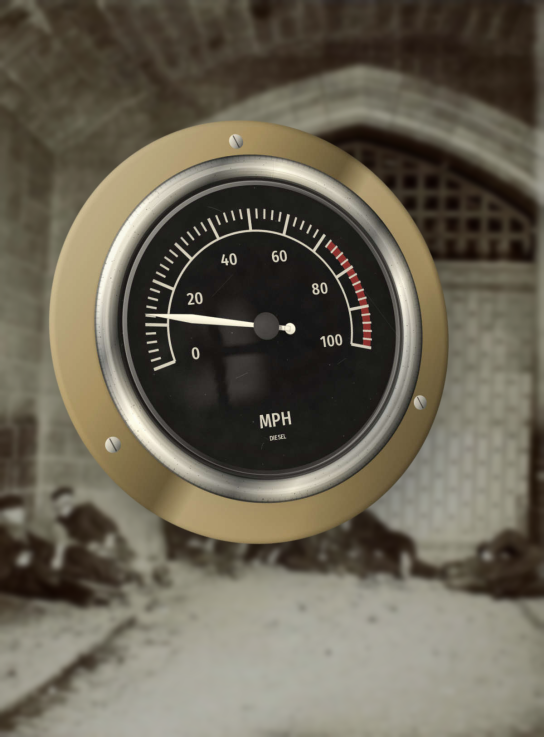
**12** mph
